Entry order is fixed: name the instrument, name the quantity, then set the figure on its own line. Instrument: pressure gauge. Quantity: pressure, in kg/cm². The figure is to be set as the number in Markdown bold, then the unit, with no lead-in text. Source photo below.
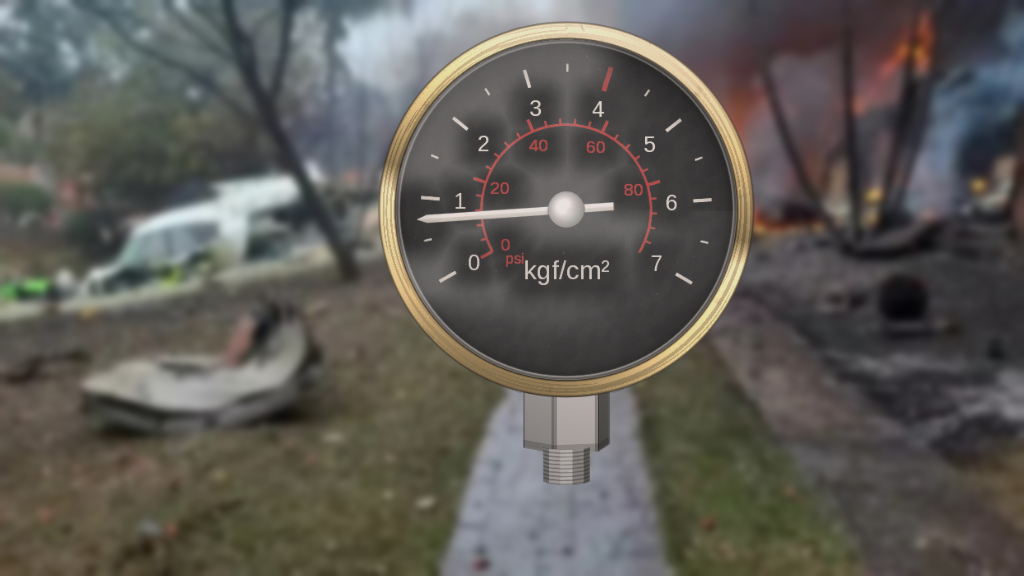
**0.75** kg/cm²
